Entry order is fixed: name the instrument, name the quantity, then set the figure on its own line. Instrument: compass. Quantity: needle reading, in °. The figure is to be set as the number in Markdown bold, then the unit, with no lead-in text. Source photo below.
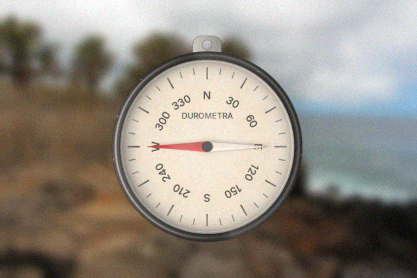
**270** °
